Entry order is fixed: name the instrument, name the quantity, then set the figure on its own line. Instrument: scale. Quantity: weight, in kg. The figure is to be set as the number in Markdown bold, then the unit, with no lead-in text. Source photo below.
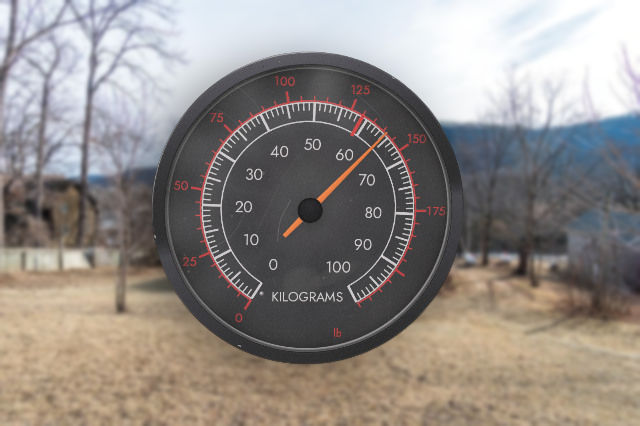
**64** kg
